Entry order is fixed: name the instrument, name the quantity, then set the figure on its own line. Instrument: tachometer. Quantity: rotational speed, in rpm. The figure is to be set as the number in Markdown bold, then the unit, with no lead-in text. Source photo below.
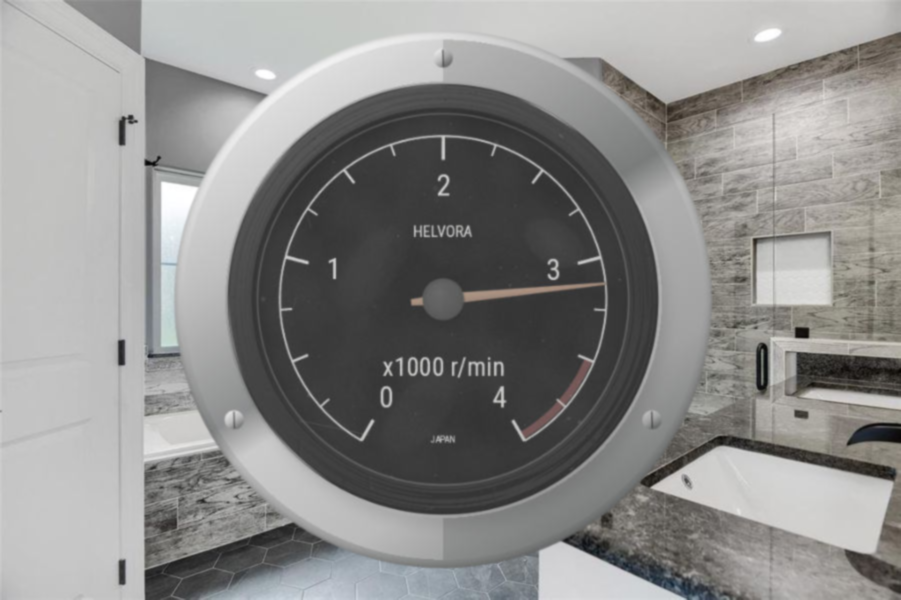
**3125** rpm
